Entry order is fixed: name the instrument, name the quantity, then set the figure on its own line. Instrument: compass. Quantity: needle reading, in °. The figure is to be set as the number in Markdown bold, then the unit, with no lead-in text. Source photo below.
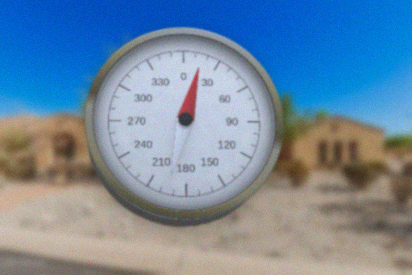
**15** °
